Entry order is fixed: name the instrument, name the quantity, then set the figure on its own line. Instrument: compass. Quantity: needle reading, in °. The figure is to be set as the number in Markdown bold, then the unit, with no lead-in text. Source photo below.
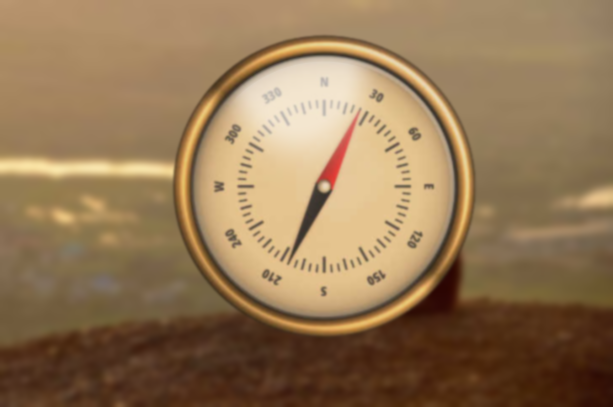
**25** °
